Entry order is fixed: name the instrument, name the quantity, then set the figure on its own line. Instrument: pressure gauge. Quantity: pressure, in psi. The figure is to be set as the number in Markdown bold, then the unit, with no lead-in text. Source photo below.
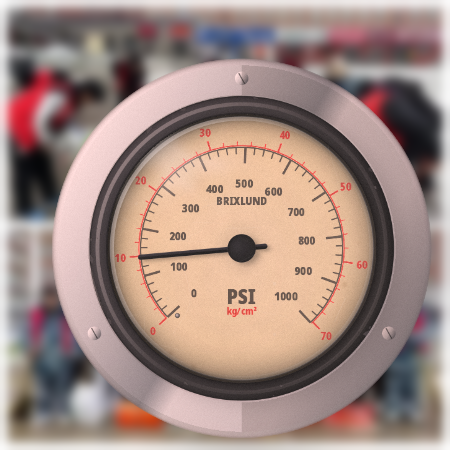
**140** psi
